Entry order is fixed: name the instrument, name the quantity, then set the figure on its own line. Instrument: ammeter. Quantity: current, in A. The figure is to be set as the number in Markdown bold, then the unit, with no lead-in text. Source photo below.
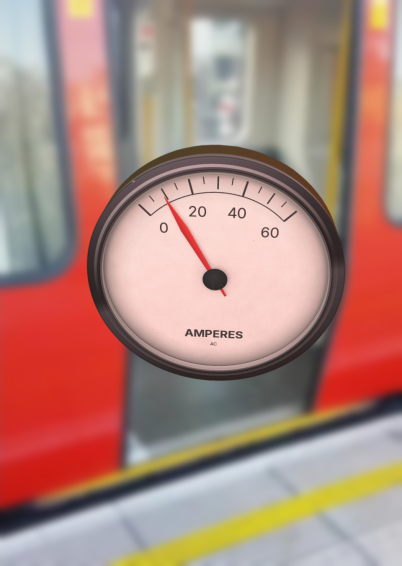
**10** A
